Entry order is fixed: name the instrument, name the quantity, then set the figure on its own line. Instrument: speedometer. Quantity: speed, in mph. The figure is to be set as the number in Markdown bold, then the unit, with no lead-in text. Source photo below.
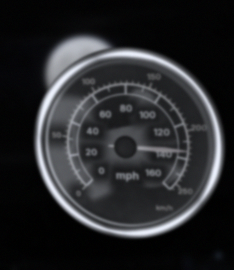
**135** mph
